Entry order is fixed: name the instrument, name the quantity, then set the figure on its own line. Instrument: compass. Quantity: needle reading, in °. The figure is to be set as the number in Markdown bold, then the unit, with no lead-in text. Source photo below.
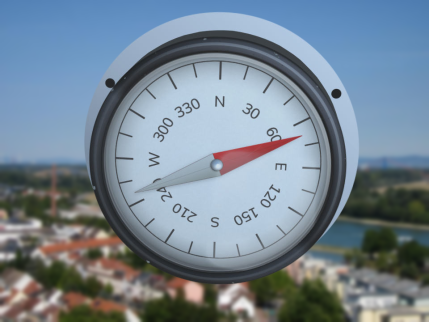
**67.5** °
